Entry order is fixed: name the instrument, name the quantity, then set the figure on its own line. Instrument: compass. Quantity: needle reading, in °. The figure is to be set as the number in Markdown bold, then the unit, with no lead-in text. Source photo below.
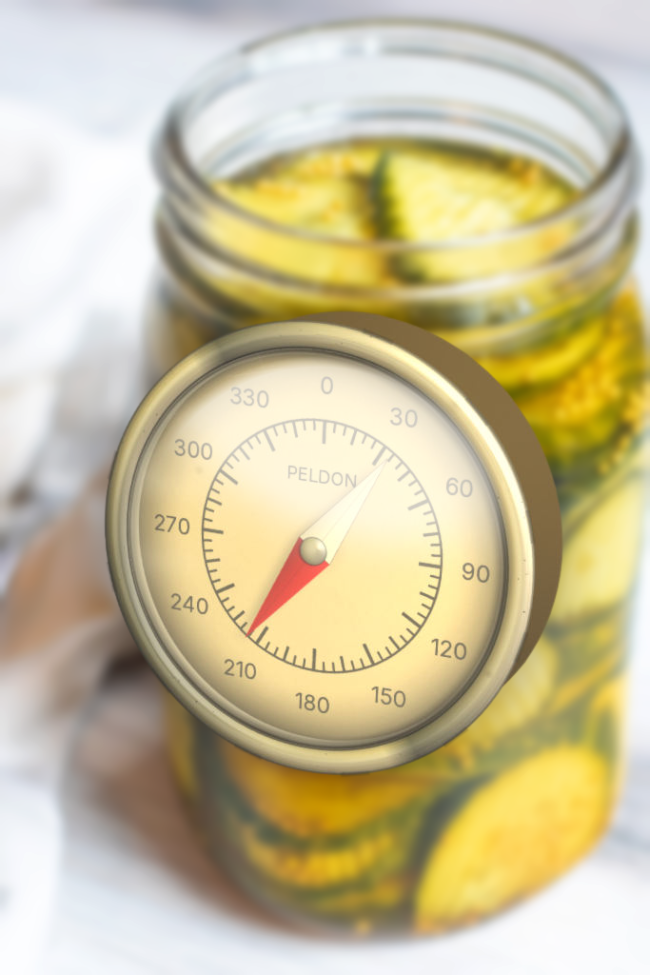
**215** °
